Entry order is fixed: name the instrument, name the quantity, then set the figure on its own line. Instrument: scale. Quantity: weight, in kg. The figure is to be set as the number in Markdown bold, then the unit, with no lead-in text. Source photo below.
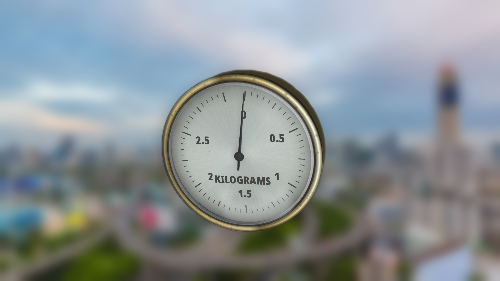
**0** kg
